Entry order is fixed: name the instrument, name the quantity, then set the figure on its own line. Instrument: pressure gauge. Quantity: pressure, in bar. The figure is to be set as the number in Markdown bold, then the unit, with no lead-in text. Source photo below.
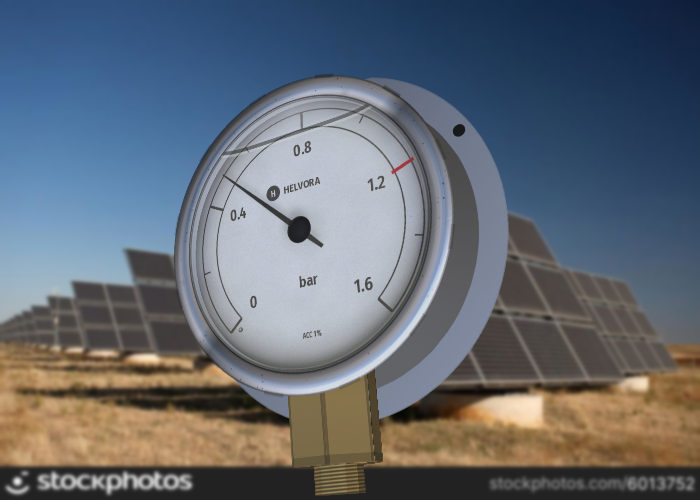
**0.5** bar
